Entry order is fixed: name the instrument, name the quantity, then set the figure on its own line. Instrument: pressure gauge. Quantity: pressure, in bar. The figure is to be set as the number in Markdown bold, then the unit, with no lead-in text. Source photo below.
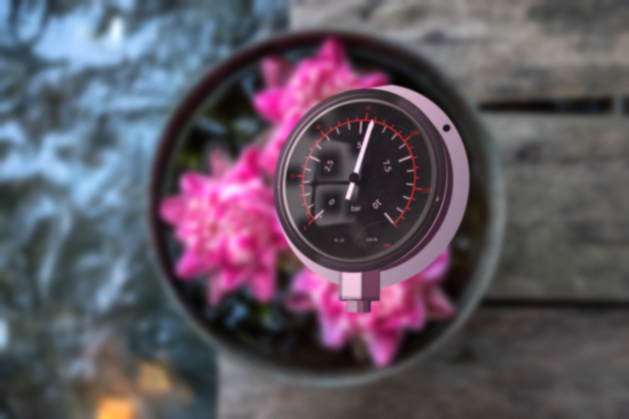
**5.5** bar
